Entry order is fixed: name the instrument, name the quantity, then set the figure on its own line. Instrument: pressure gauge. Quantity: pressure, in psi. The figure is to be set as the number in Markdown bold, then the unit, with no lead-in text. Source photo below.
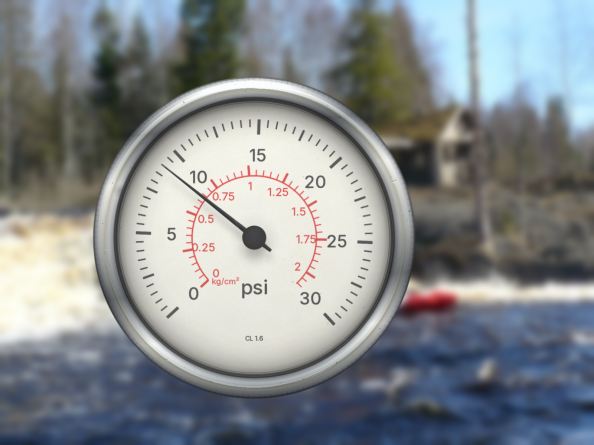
**9** psi
